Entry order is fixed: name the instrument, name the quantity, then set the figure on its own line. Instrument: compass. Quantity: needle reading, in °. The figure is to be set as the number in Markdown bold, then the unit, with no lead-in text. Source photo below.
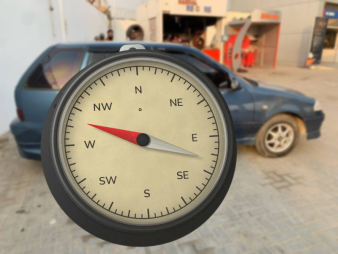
**290** °
